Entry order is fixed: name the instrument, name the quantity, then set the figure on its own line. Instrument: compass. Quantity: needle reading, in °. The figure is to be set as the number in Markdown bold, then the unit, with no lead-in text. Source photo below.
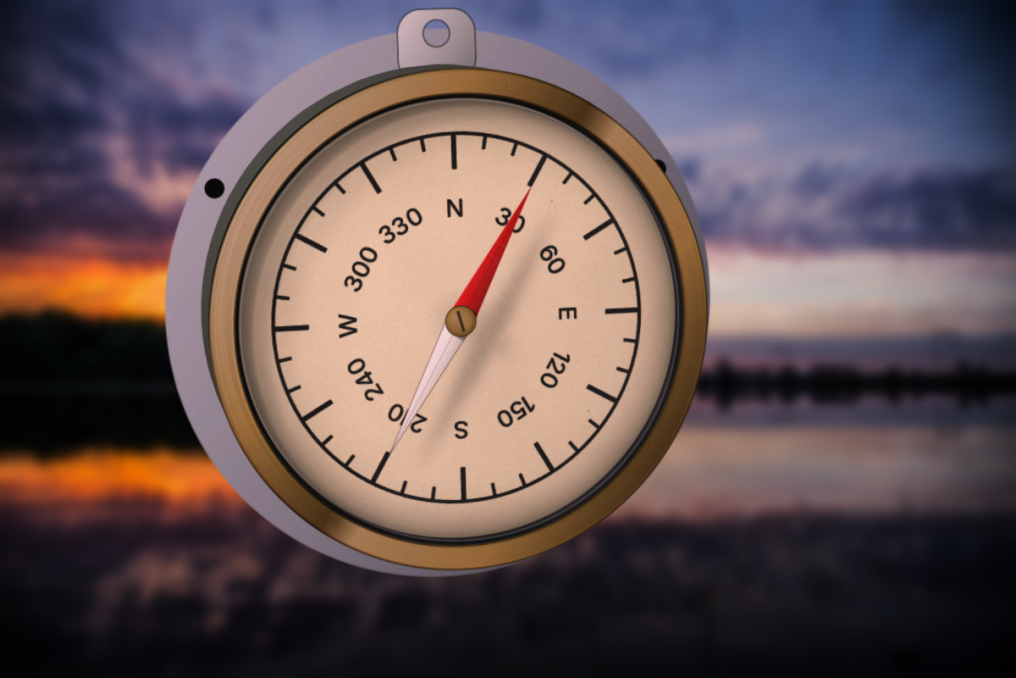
**30** °
